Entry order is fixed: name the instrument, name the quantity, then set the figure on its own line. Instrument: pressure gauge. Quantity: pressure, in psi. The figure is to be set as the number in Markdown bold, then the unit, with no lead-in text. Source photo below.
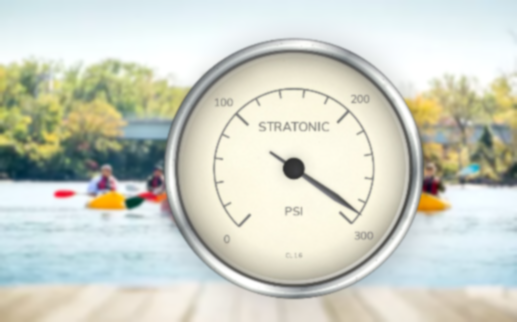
**290** psi
